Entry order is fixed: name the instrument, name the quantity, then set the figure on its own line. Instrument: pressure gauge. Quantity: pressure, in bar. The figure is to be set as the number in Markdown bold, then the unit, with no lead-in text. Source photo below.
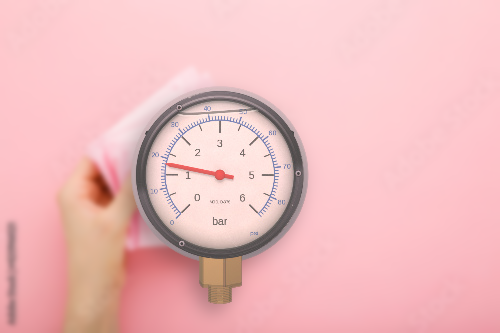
**1.25** bar
